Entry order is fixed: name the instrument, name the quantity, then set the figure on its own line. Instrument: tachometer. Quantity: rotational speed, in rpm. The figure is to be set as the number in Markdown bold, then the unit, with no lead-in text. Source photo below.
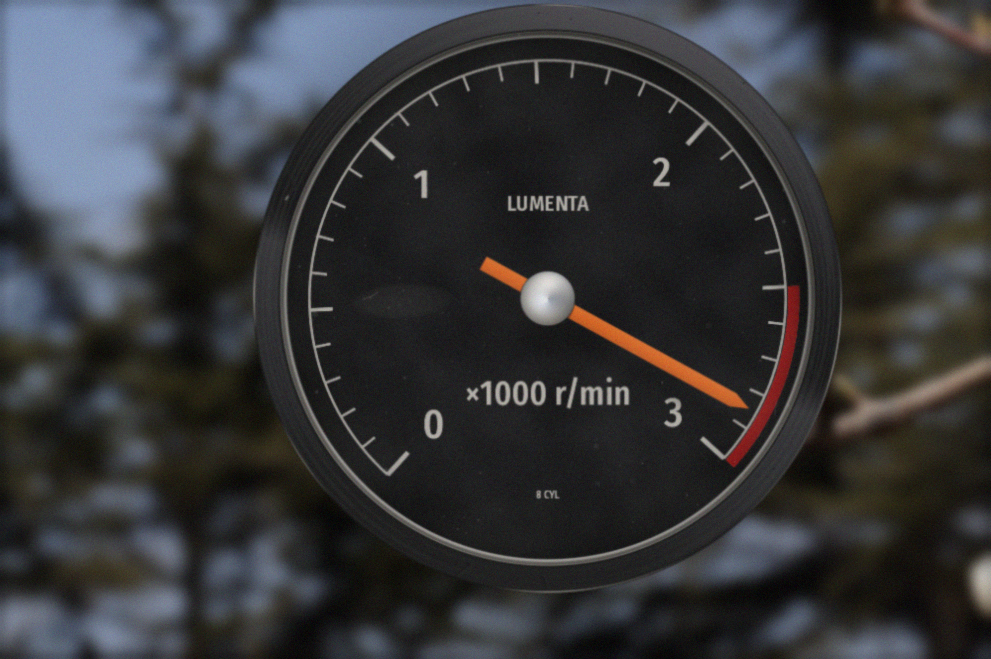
**2850** rpm
